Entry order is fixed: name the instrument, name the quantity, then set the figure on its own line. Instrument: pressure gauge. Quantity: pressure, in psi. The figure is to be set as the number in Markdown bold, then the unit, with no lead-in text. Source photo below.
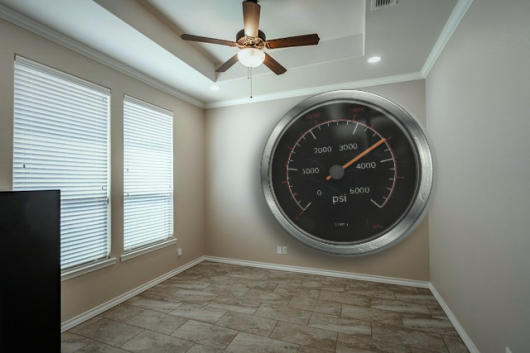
**3600** psi
